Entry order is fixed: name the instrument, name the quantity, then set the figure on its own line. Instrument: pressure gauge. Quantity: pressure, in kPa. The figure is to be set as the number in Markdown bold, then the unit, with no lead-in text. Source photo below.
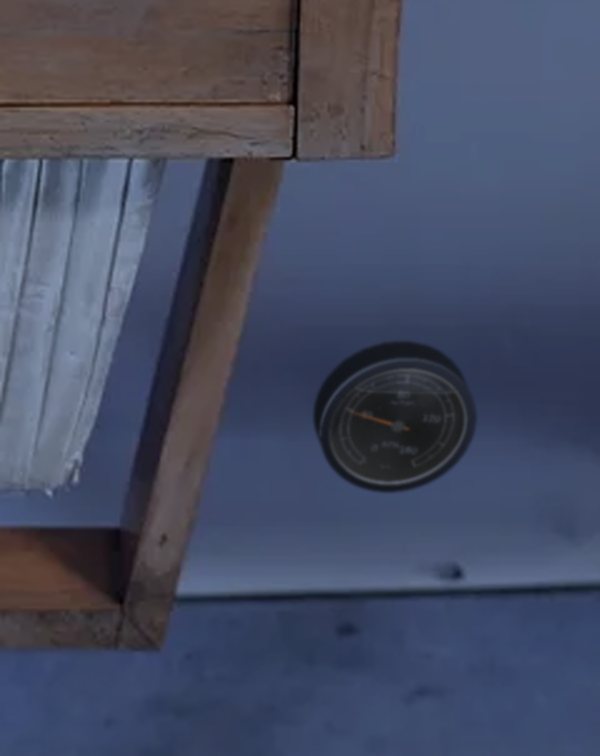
**40** kPa
